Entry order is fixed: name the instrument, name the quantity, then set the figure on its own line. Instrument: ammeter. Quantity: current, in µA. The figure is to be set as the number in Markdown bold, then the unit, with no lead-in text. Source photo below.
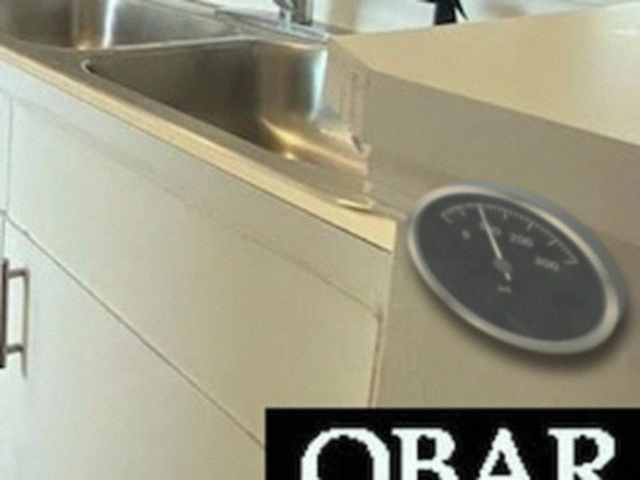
**100** µA
